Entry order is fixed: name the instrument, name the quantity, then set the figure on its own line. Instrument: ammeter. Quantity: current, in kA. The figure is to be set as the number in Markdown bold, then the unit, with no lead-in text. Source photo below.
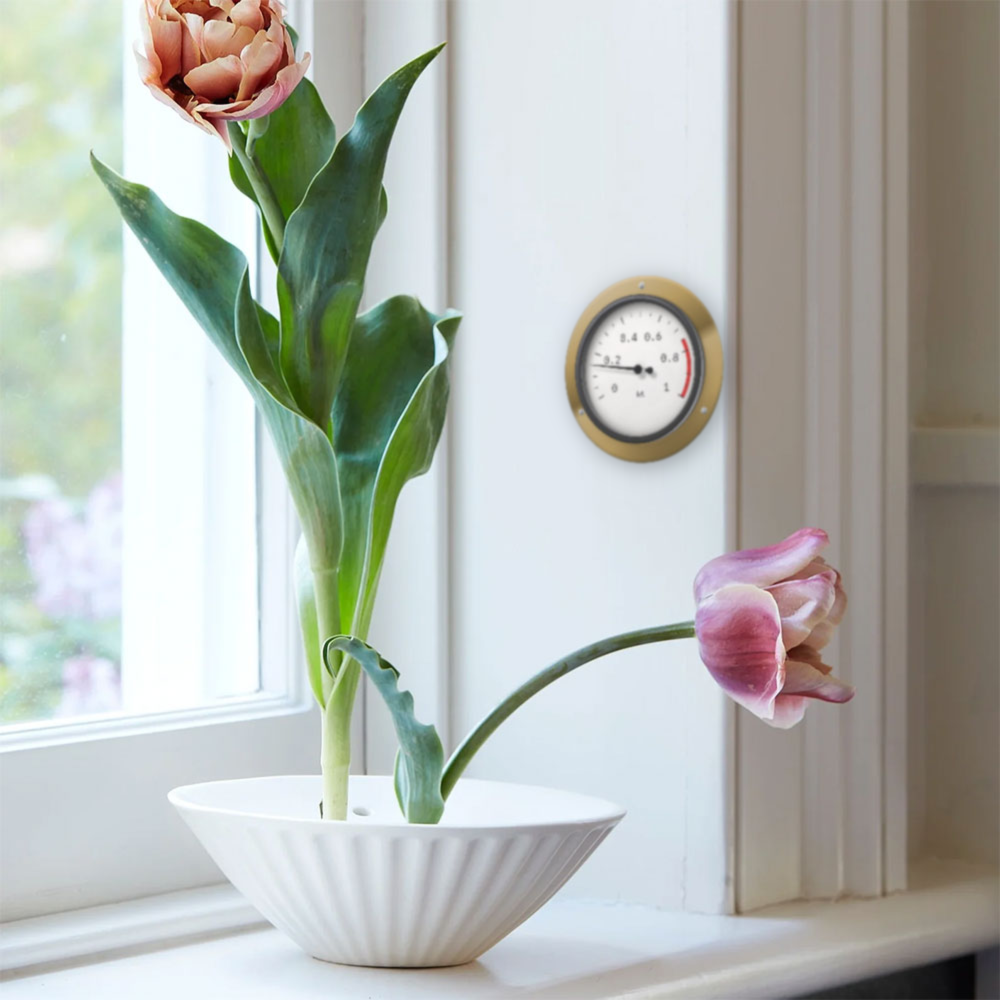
**0.15** kA
